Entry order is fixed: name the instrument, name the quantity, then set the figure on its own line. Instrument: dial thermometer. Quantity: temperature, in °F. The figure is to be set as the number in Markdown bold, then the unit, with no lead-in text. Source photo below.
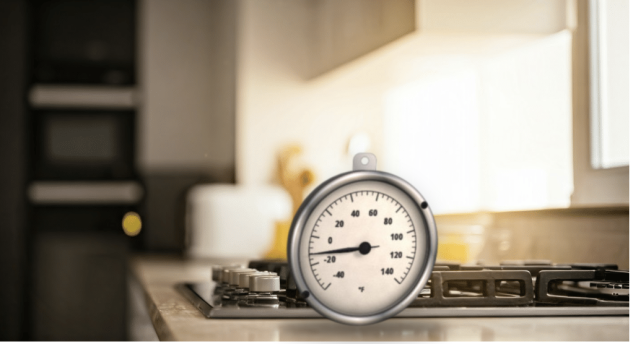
**-12** °F
